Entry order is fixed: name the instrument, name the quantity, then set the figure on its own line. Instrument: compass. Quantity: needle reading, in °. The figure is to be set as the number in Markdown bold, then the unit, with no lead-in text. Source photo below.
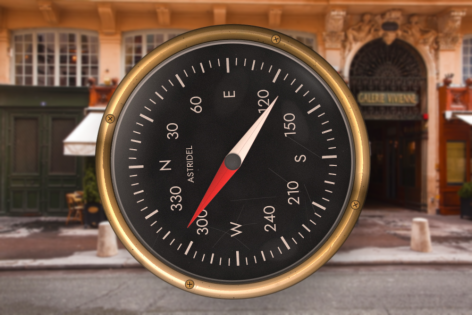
**307.5** °
